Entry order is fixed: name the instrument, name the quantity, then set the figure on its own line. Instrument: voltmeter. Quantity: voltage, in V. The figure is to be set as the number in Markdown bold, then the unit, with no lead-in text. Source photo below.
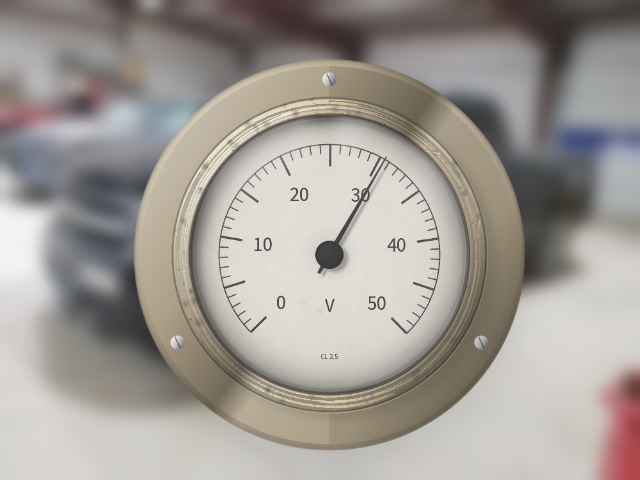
**30.5** V
